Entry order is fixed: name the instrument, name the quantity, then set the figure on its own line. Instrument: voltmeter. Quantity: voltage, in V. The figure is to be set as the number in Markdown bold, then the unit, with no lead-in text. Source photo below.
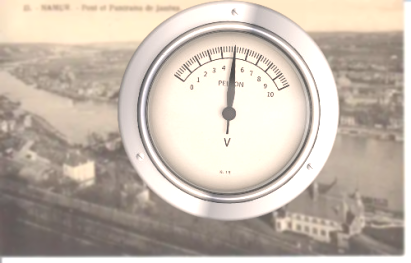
**5** V
